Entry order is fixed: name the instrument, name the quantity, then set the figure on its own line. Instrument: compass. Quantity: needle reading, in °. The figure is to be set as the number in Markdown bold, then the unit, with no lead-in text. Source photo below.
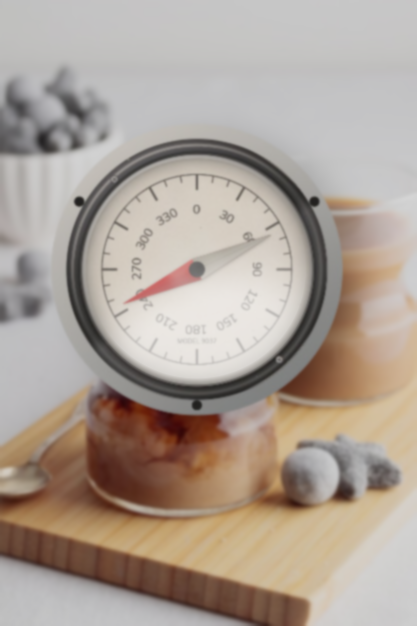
**245** °
